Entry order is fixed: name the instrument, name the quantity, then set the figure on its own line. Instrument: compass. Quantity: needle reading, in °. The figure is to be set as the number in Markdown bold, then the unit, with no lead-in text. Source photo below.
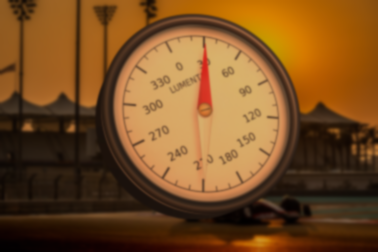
**30** °
